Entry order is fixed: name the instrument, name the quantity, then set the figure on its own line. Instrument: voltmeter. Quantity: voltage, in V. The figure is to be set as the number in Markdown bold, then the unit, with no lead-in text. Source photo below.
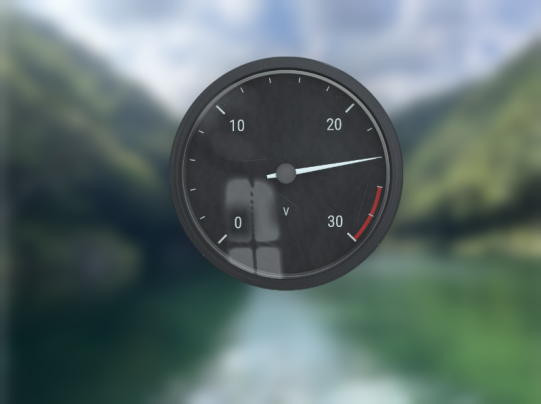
**24** V
